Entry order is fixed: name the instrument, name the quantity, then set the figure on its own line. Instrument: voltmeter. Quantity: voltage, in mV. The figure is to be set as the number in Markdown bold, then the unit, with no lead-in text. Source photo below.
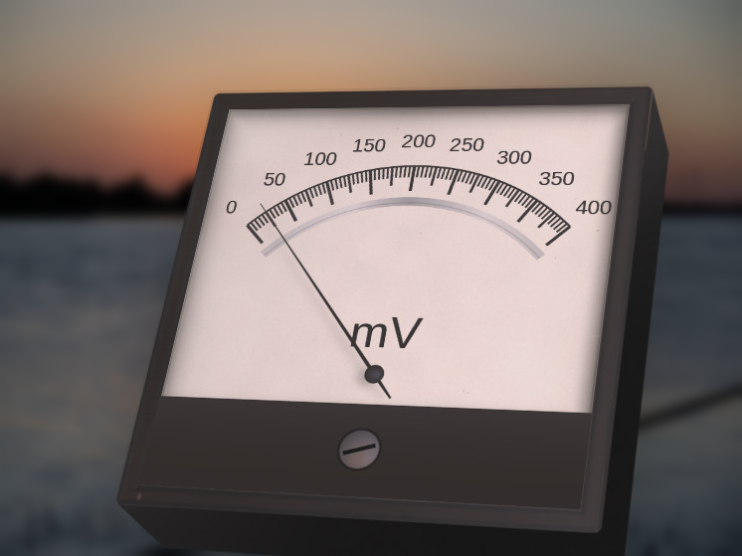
**25** mV
